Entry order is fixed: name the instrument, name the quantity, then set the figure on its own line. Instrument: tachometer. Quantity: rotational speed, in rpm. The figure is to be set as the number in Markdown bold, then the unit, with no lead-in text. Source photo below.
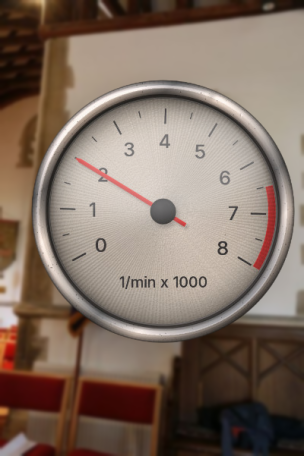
**2000** rpm
